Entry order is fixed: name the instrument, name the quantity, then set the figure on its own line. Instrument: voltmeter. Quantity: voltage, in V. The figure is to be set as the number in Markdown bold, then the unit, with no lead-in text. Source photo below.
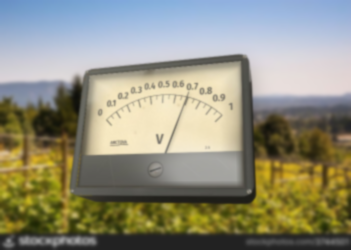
**0.7** V
